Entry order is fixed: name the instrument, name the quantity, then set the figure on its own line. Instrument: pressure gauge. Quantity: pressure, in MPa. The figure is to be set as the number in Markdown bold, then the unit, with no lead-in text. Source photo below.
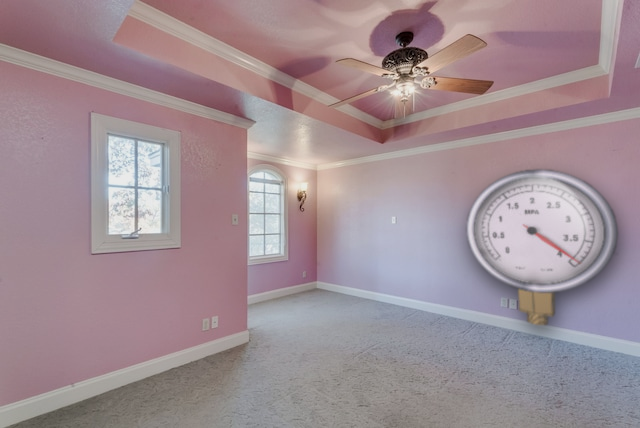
**3.9** MPa
